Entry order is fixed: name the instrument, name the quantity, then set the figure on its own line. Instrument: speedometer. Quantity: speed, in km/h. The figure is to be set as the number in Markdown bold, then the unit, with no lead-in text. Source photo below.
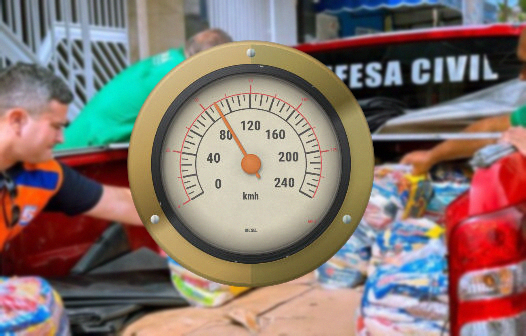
**90** km/h
